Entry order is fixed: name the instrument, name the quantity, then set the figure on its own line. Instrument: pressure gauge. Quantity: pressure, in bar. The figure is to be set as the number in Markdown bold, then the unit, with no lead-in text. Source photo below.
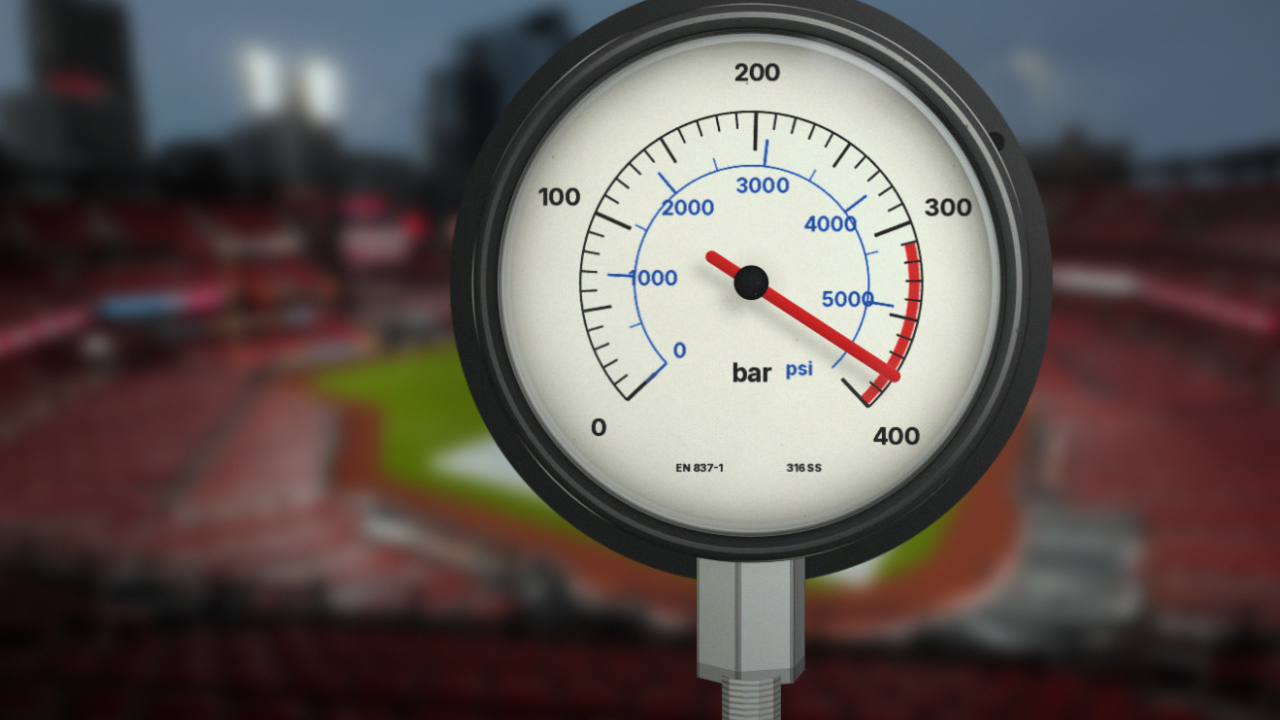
**380** bar
